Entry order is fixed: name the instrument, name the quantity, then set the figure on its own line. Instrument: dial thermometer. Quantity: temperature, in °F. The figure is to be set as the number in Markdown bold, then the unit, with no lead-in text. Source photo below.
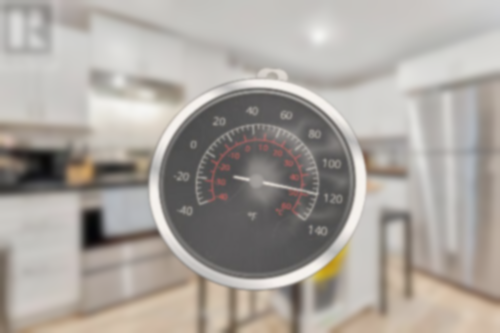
**120** °F
